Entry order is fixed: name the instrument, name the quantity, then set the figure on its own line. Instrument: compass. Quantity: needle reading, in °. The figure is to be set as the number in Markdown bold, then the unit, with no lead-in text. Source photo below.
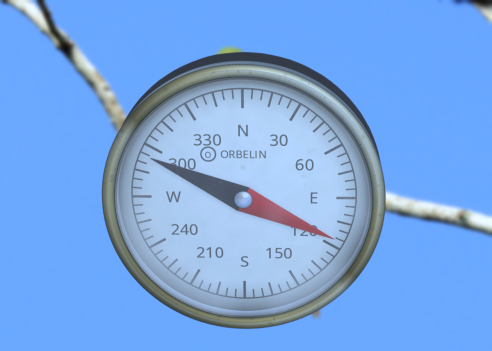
**115** °
